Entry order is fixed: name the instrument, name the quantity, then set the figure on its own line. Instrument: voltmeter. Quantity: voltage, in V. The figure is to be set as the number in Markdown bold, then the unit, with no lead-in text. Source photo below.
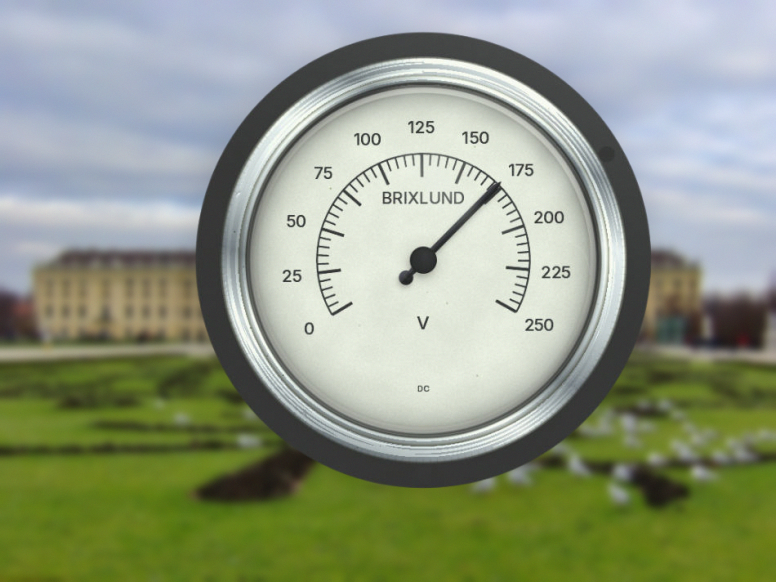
**172.5** V
